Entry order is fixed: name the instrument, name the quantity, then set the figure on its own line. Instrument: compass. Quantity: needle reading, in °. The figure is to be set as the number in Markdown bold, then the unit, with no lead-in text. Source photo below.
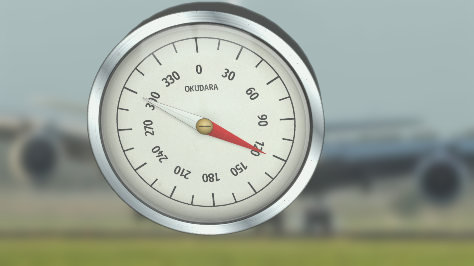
**120** °
